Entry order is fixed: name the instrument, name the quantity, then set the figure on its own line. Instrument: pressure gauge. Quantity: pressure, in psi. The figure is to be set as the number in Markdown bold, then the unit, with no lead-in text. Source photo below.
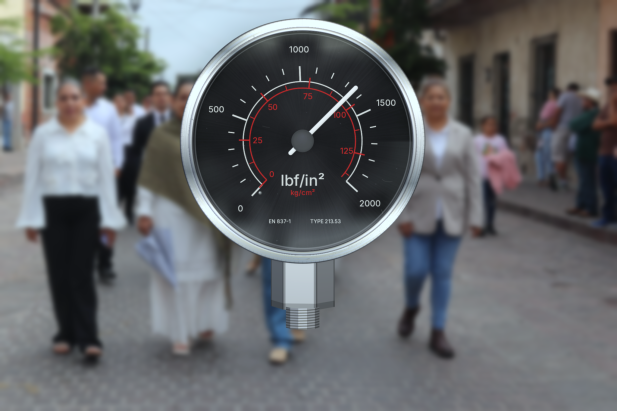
**1350** psi
